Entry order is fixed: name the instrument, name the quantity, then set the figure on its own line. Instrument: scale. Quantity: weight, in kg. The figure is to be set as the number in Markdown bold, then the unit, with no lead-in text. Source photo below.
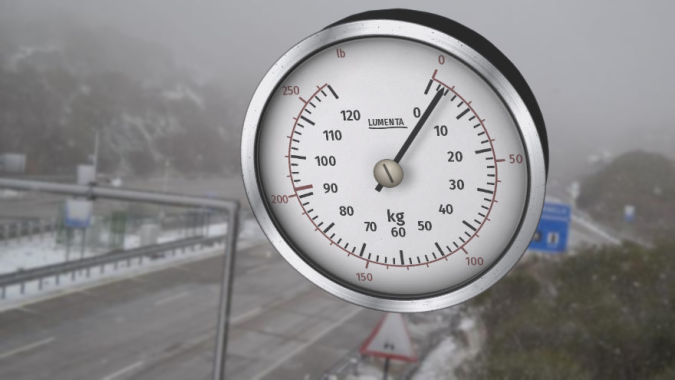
**3** kg
